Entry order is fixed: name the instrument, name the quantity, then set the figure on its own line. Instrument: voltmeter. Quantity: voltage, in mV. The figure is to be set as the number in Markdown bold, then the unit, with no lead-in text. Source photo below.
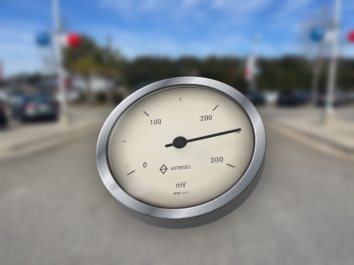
**250** mV
